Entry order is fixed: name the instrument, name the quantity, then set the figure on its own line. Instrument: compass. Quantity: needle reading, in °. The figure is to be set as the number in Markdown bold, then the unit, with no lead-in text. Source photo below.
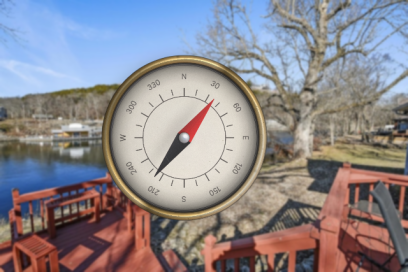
**37.5** °
